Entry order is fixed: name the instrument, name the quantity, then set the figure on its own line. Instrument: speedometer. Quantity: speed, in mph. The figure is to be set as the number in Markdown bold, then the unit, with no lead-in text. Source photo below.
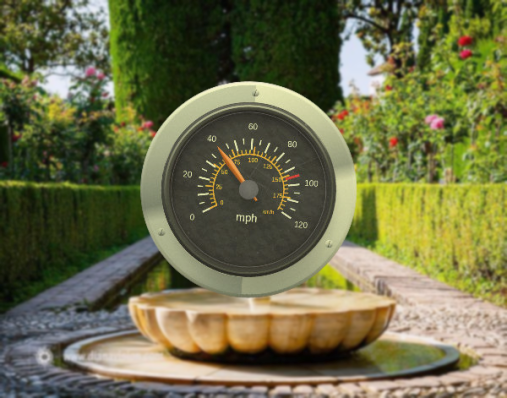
**40** mph
